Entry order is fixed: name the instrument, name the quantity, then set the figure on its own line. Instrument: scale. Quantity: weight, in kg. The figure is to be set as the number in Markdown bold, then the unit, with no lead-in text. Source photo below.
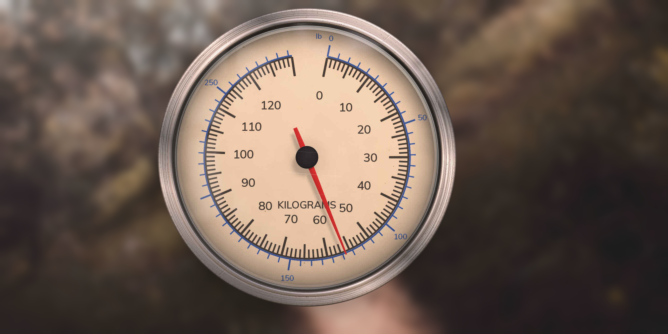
**56** kg
